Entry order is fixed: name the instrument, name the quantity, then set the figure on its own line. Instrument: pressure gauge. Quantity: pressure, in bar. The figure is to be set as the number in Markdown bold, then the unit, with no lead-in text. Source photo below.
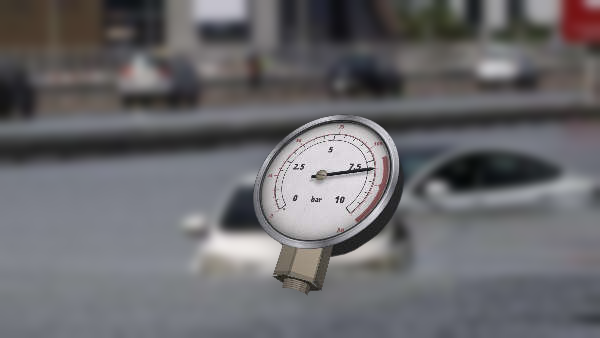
**8** bar
